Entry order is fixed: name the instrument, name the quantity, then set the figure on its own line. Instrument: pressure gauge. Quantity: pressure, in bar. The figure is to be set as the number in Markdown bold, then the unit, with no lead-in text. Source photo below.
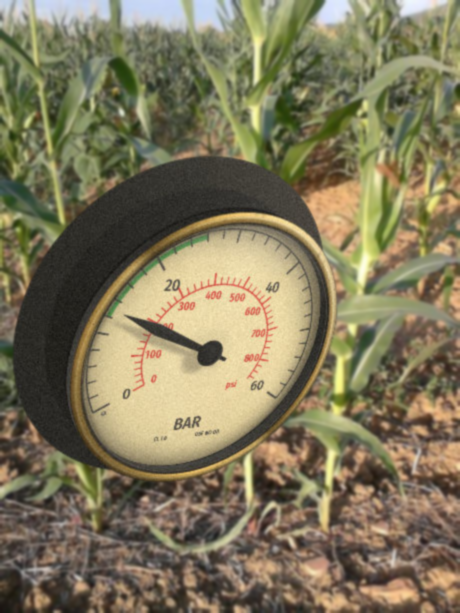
**13** bar
